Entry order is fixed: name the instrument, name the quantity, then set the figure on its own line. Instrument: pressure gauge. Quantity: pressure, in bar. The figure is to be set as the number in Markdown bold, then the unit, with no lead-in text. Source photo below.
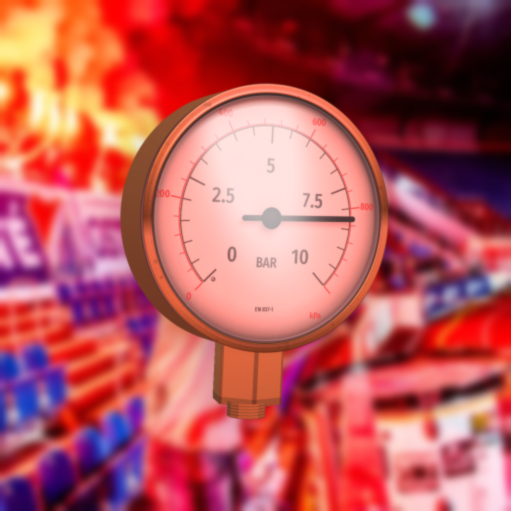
**8.25** bar
